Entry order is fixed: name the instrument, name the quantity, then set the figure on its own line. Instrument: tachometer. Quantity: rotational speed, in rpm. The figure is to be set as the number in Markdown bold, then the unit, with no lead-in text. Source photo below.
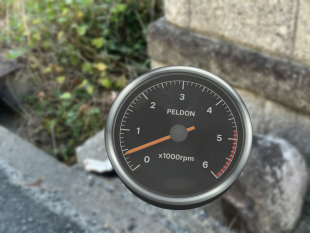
**400** rpm
